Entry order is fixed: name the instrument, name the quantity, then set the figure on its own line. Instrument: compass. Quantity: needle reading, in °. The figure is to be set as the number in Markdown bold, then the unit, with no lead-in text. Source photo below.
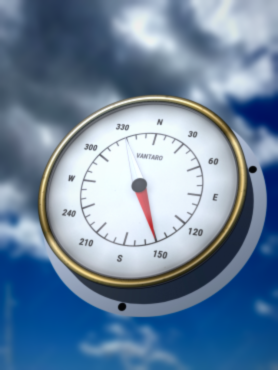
**150** °
